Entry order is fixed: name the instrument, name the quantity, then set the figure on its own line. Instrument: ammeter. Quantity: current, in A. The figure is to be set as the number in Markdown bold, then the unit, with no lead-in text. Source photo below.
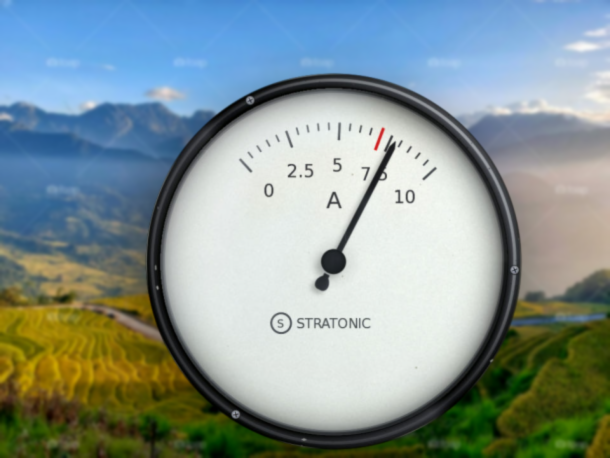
**7.75** A
